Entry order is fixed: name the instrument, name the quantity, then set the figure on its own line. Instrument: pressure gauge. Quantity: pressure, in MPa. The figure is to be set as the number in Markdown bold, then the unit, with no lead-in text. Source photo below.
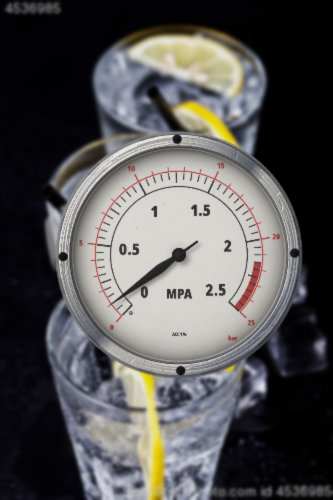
**0.1** MPa
